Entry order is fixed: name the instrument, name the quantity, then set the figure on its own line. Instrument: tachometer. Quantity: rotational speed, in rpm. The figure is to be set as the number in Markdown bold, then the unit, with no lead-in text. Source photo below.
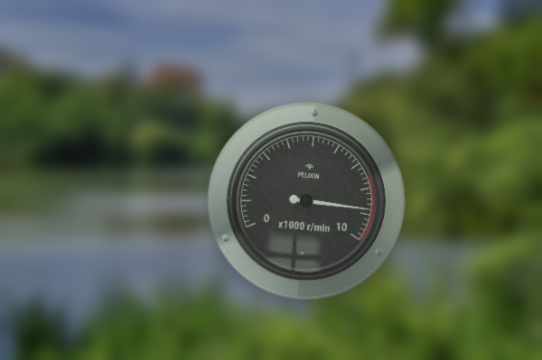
**8800** rpm
